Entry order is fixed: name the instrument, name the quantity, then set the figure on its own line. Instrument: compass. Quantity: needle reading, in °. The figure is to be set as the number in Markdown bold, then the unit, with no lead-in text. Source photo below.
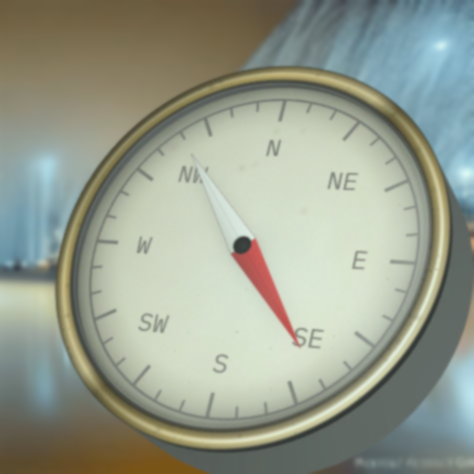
**140** °
